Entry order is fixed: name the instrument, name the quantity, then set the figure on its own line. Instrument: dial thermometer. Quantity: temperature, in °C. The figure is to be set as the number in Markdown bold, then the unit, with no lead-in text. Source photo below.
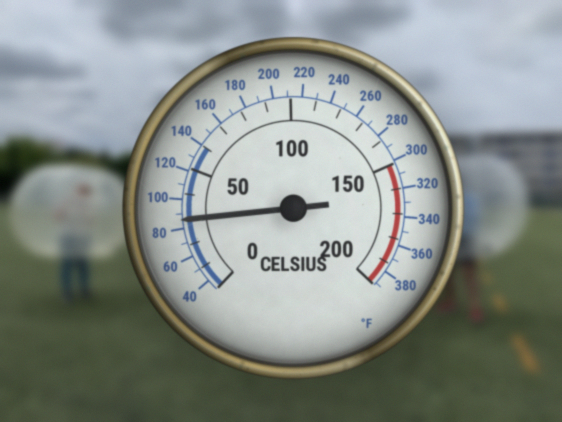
**30** °C
